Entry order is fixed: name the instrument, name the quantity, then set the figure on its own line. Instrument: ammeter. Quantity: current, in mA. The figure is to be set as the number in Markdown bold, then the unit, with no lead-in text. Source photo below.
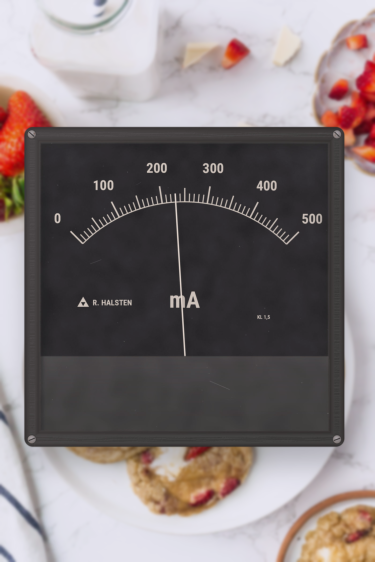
**230** mA
